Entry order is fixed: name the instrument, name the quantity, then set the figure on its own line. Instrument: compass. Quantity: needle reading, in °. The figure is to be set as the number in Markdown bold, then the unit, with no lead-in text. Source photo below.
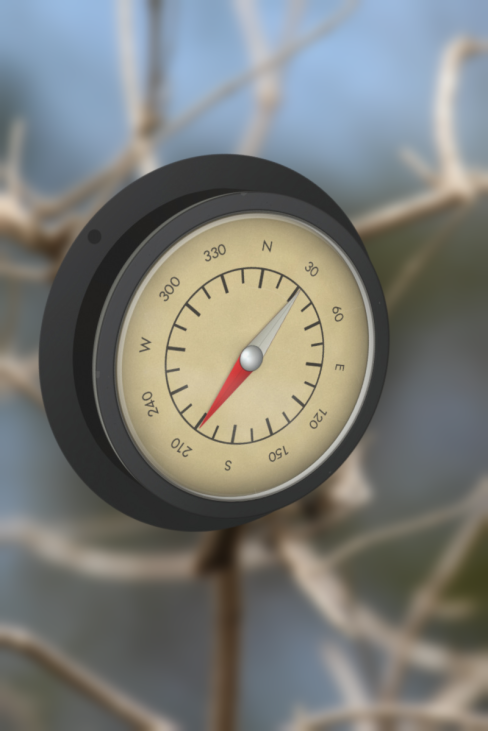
**210** °
